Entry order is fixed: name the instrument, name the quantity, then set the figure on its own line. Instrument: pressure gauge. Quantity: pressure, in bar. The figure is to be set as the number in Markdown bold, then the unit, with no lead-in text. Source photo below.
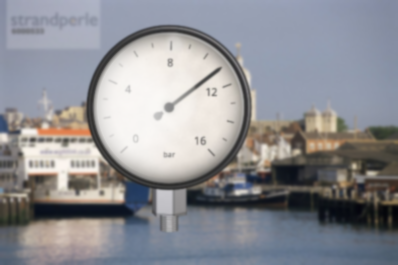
**11** bar
